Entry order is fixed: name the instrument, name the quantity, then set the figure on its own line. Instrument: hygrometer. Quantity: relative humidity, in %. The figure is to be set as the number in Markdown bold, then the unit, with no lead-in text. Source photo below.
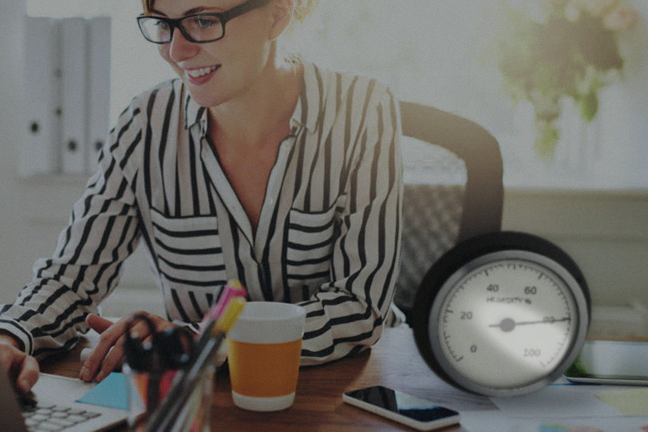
**80** %
